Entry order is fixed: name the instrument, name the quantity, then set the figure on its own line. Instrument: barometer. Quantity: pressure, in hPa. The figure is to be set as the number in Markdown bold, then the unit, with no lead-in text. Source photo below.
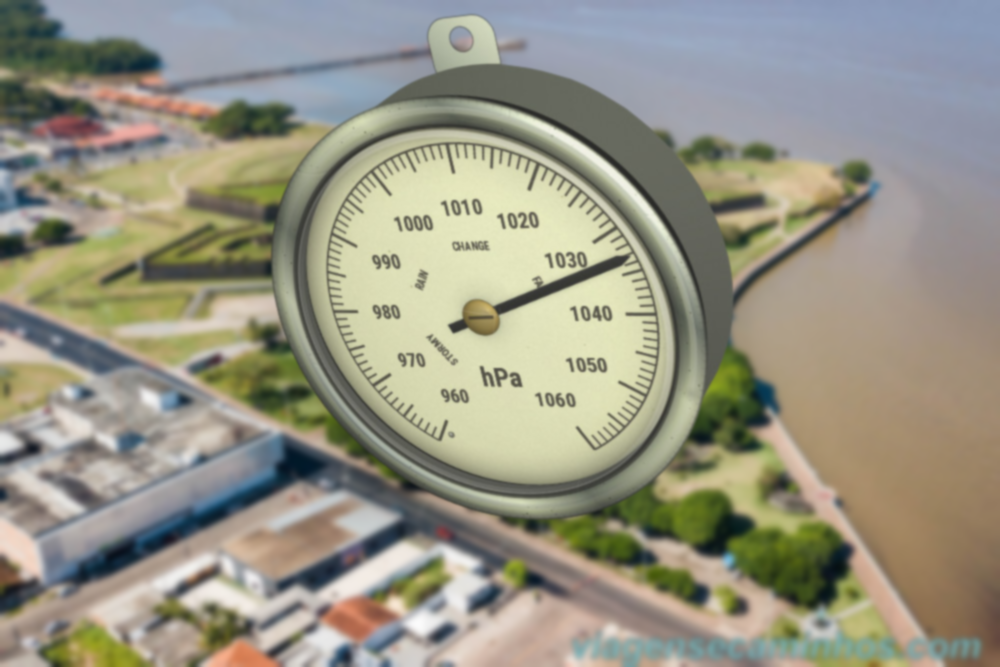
**1033** hPa
